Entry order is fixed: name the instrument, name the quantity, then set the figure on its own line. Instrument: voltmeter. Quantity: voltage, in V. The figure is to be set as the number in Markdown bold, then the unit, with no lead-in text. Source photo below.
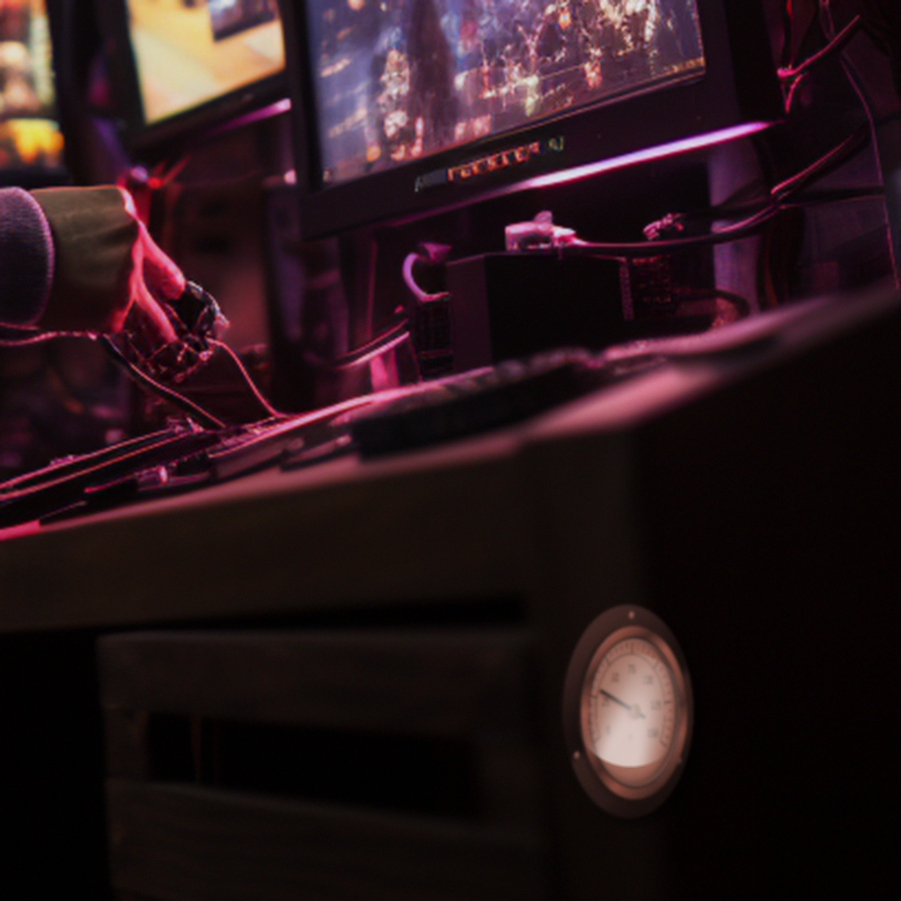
**30** V
